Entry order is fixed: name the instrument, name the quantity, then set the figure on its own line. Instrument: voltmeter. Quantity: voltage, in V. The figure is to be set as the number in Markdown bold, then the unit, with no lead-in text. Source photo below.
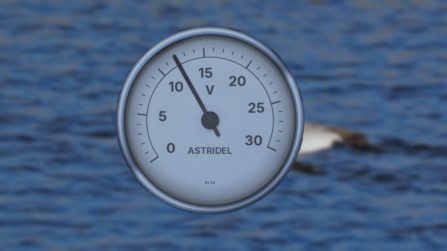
**12** V
